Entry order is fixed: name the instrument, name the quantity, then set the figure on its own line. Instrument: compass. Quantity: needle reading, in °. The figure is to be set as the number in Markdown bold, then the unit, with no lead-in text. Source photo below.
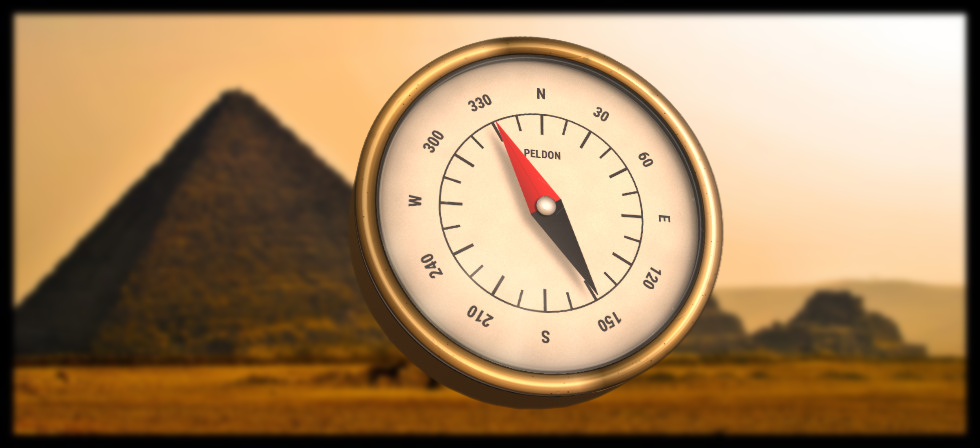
**330** °
